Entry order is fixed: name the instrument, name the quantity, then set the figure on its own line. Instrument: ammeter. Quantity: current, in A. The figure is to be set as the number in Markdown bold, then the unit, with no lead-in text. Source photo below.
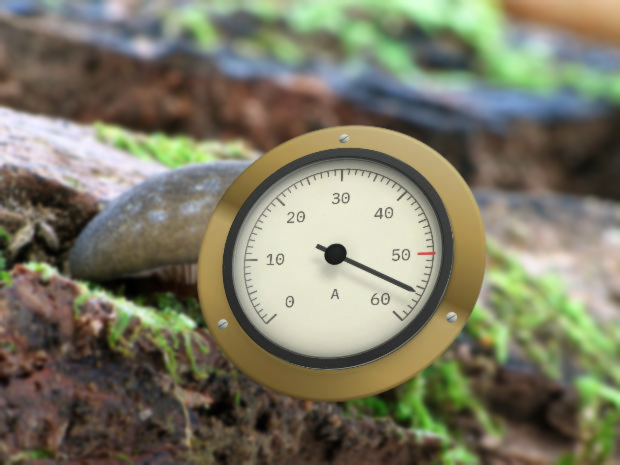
**56** A
